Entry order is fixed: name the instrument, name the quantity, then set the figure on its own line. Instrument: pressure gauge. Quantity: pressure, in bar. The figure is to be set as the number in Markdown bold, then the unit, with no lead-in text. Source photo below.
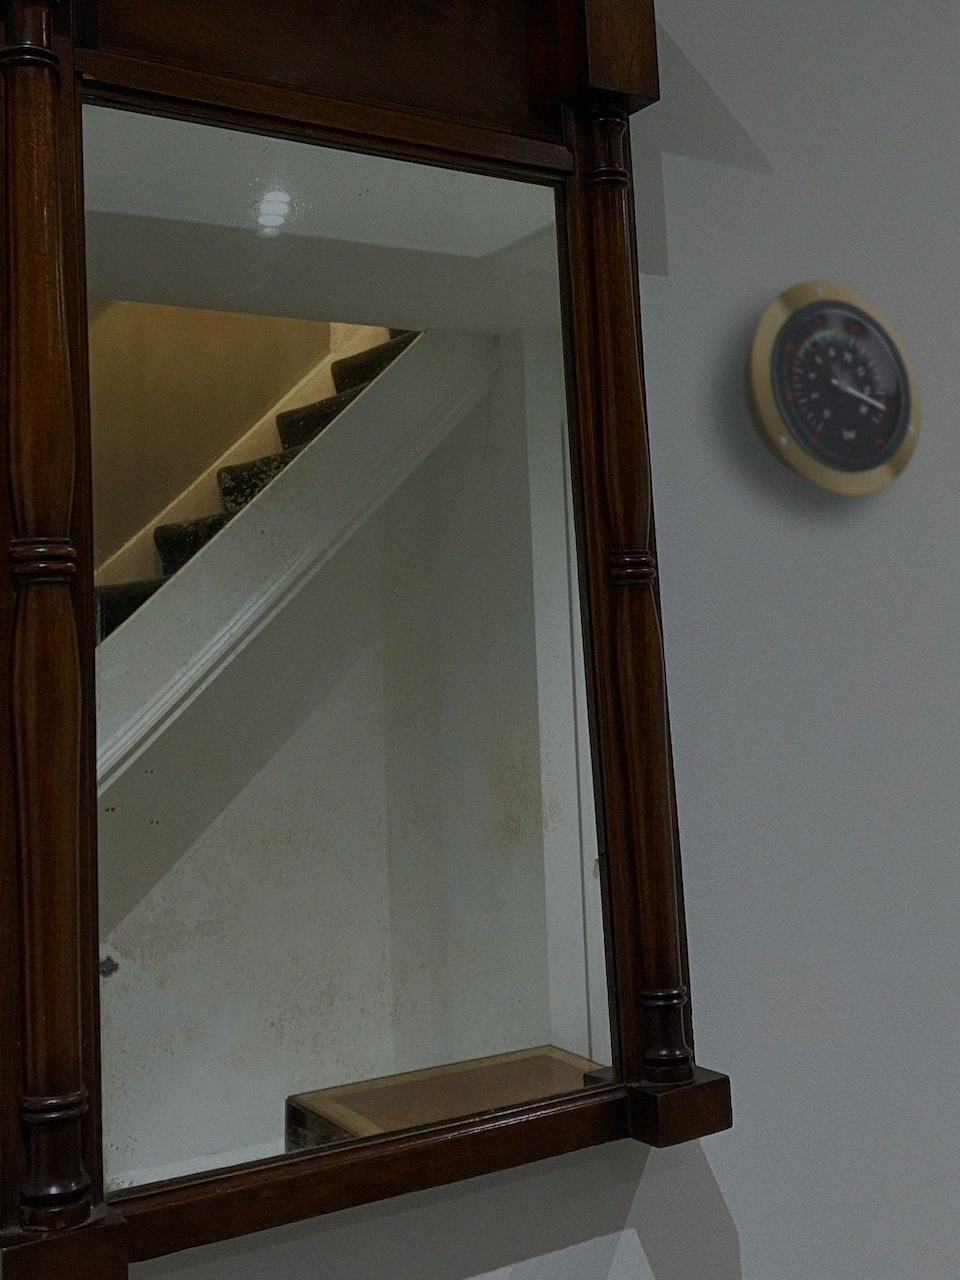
**15** bar
